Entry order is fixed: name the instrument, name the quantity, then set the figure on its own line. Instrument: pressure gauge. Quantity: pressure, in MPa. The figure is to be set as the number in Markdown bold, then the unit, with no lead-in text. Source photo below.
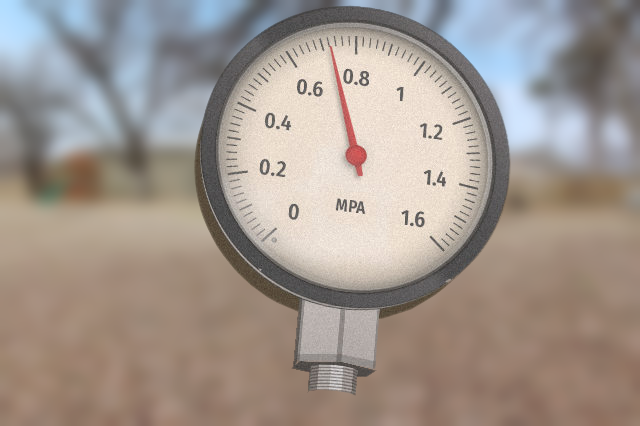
**0.72** MPa
